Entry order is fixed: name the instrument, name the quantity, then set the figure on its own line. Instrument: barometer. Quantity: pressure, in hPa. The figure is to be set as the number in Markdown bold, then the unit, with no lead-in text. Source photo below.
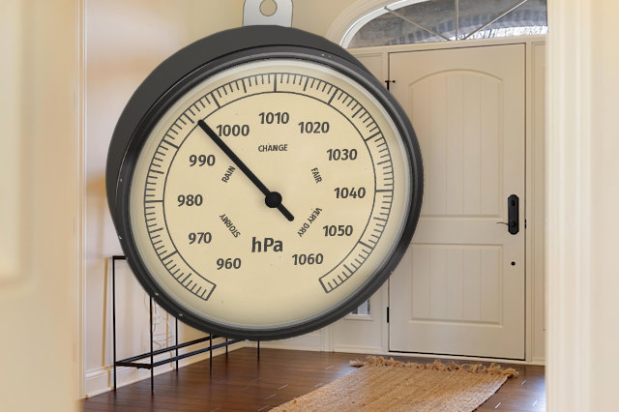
**996** hPa
